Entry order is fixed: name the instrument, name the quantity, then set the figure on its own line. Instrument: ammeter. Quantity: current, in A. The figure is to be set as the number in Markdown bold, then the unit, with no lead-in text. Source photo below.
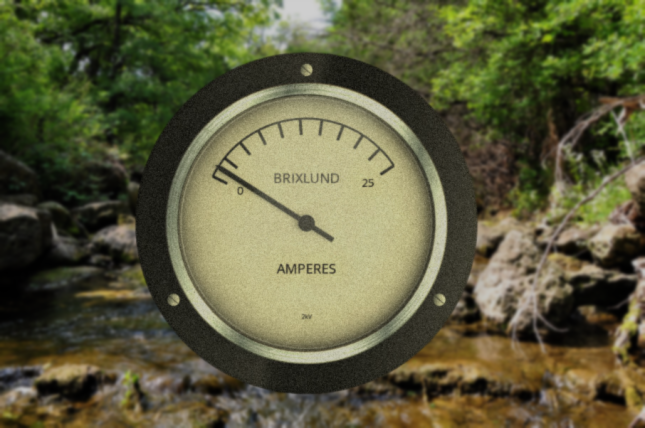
**1.25** A
